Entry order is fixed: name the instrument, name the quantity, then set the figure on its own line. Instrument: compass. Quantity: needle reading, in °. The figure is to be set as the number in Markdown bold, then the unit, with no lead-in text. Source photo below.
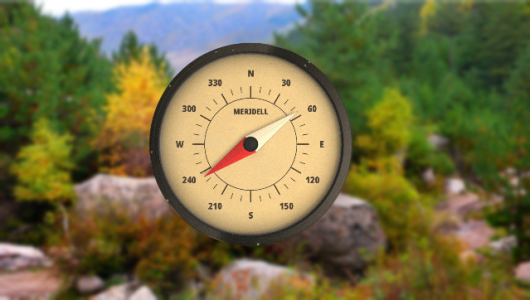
**235** °
